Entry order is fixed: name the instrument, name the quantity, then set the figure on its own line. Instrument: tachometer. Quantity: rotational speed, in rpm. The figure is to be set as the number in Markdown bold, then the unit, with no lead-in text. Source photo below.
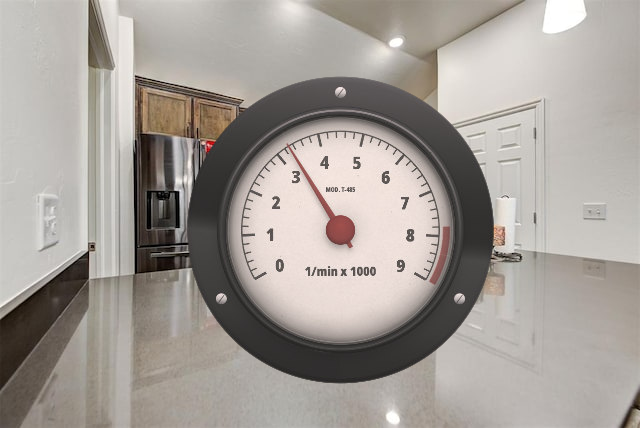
**3300** rpm
